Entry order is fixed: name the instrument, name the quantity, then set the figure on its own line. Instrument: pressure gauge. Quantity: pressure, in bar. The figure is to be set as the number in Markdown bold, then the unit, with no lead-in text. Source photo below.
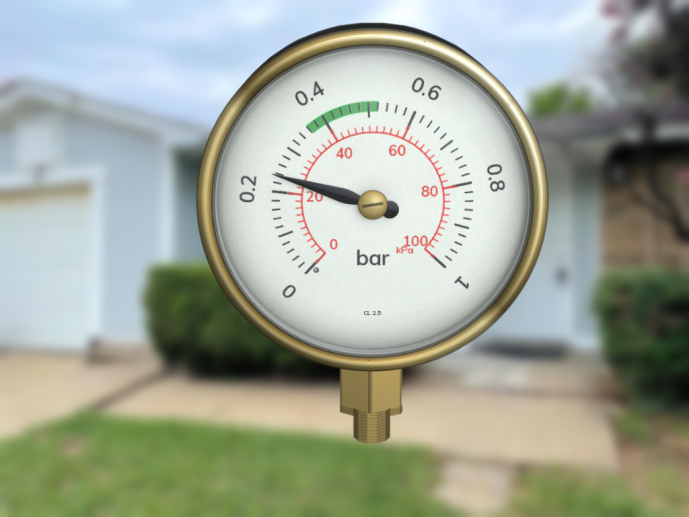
**0.24** bar
